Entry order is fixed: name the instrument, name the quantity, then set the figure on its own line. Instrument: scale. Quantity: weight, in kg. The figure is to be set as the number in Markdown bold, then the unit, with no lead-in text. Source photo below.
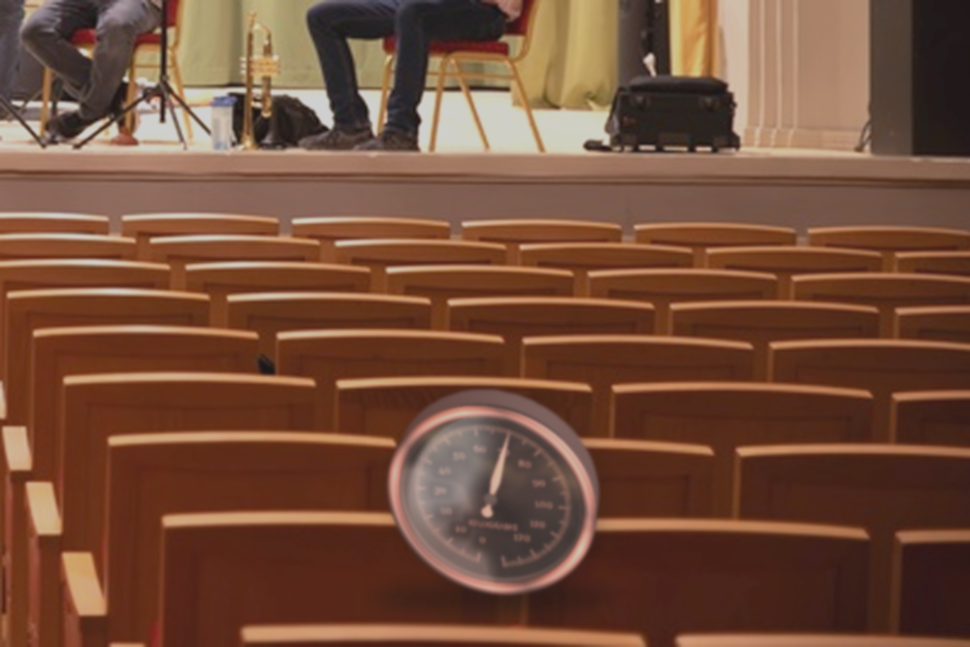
**70** kg
